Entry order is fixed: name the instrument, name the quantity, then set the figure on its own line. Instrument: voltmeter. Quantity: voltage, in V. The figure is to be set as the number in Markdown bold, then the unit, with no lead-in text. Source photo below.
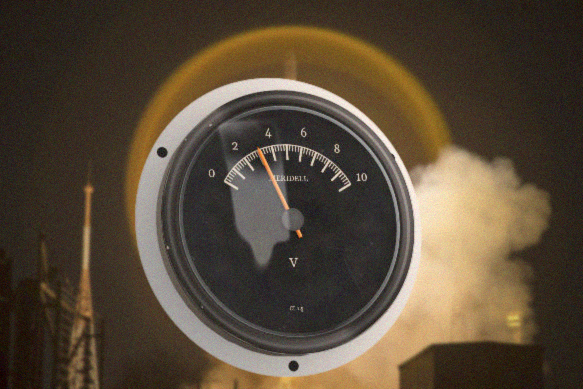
**3** V
